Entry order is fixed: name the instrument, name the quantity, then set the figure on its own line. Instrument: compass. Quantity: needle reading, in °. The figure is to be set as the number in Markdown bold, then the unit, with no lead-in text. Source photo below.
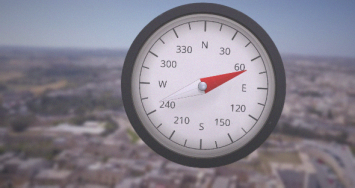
**67.5** °
